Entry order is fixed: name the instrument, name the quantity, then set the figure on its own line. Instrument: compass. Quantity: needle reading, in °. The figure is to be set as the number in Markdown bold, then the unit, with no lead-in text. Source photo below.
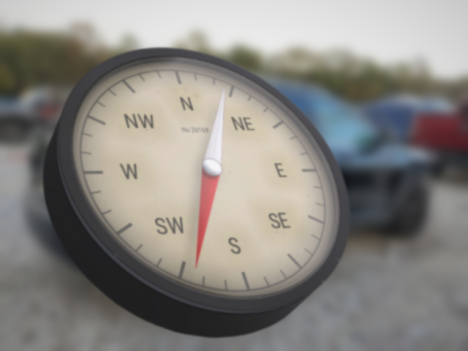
**205** °
